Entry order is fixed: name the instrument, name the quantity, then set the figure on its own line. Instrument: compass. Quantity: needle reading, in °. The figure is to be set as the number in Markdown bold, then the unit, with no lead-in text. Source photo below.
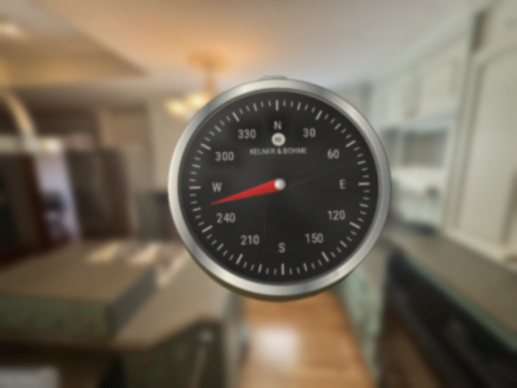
**255** °
